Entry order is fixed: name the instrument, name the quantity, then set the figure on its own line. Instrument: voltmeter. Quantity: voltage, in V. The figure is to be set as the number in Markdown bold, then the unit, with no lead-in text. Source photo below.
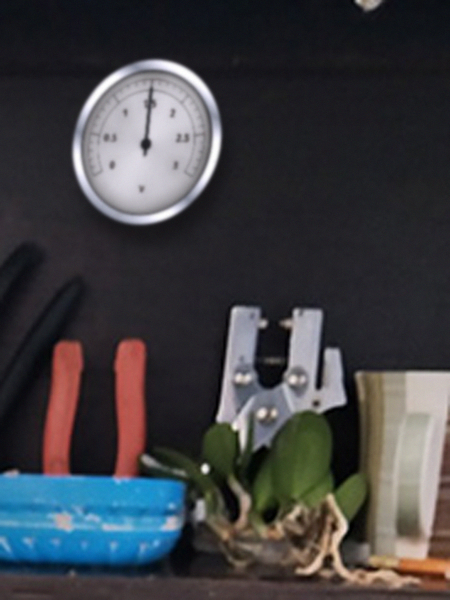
**1.5** V
